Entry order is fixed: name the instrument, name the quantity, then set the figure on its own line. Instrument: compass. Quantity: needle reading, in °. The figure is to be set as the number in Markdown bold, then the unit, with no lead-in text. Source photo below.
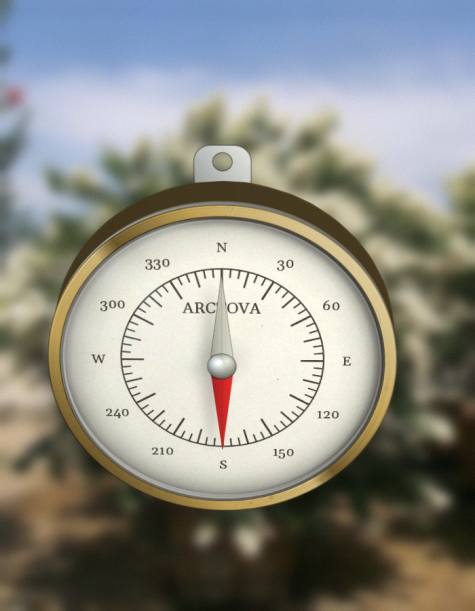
**180** °
